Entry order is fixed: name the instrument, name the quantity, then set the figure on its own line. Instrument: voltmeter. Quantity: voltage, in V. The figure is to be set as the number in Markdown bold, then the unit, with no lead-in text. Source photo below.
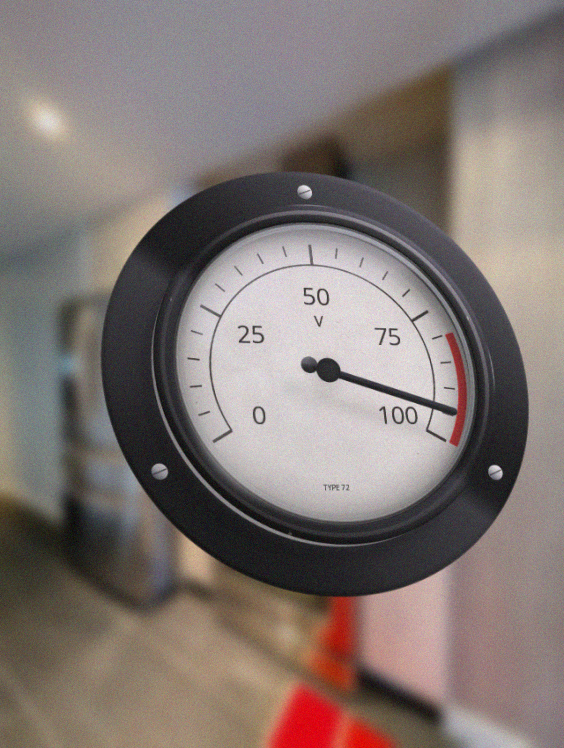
**95** V
